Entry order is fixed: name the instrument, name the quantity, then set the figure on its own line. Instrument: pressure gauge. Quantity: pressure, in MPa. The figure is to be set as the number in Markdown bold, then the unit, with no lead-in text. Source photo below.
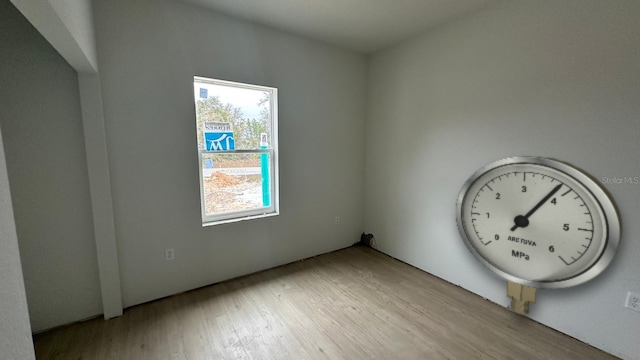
**3.8** MPa
